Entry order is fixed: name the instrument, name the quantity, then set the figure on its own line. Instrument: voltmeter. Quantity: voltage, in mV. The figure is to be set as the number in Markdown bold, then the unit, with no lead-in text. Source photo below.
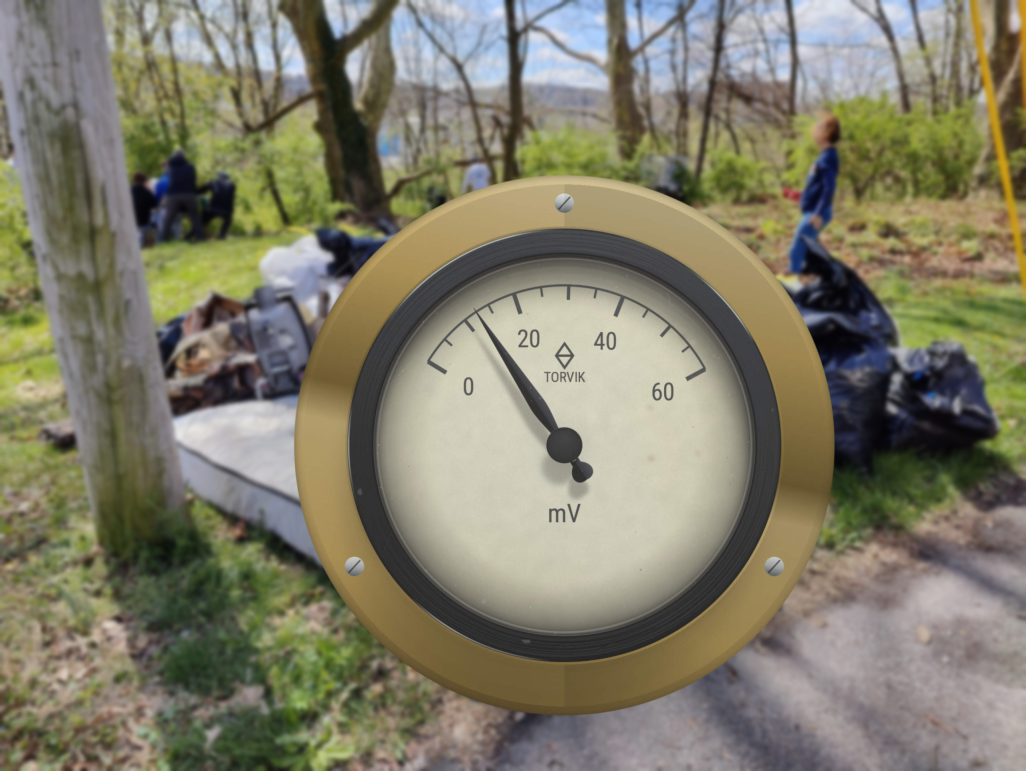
**12.5** mV
